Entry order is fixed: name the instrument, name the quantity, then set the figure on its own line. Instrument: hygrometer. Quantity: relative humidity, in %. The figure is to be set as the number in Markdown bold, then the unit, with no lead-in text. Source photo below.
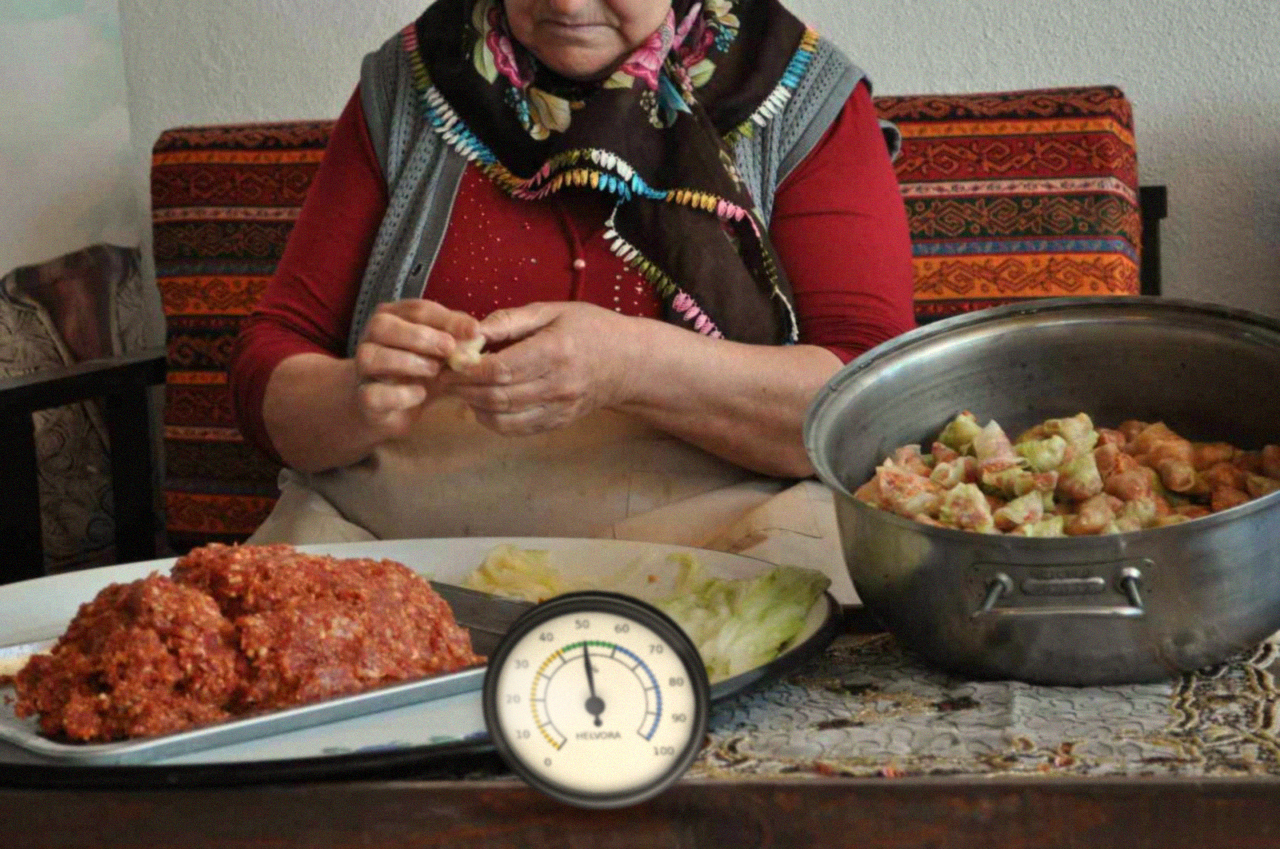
**50** %
